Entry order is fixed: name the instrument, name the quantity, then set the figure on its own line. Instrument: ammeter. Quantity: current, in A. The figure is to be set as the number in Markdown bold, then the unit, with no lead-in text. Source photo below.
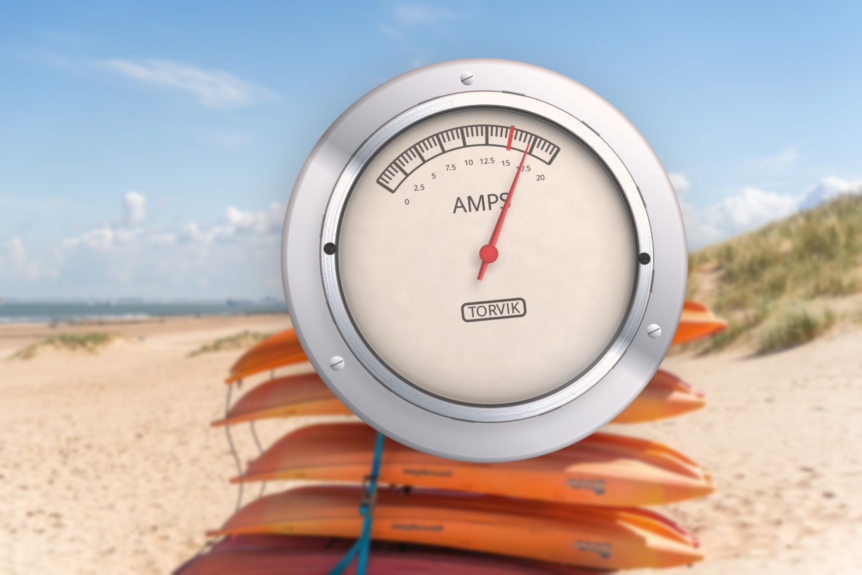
**17** A
